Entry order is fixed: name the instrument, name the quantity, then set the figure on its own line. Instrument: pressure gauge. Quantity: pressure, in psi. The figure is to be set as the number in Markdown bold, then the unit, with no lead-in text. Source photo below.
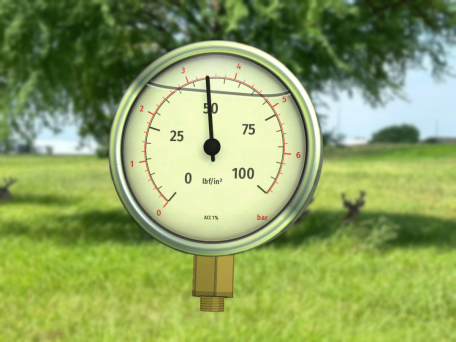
**50** psi
